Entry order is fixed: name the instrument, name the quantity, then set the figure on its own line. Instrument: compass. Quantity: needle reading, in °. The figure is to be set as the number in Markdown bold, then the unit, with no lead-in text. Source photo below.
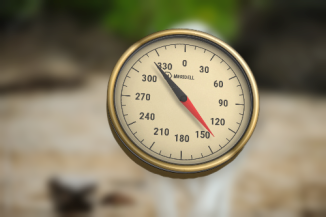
**140** °
